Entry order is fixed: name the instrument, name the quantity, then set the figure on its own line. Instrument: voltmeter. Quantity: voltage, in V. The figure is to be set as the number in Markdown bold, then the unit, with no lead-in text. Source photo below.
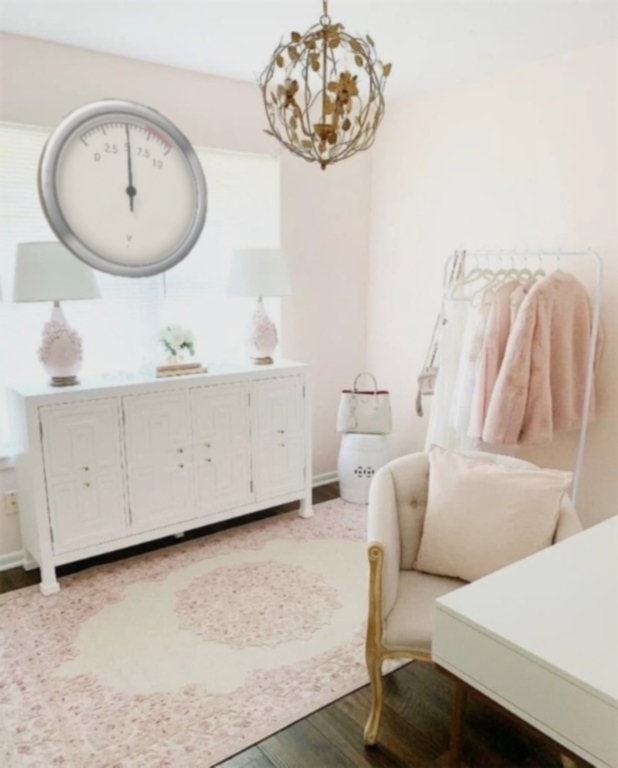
**5** V
